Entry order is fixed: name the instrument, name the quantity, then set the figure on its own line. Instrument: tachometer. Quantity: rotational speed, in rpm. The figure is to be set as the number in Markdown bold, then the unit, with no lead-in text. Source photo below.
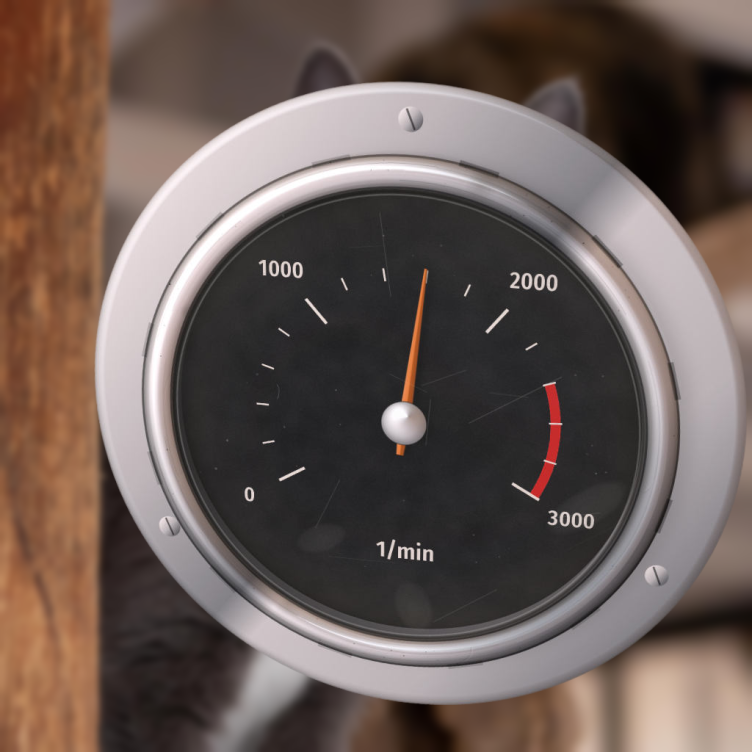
**1600** rpm
